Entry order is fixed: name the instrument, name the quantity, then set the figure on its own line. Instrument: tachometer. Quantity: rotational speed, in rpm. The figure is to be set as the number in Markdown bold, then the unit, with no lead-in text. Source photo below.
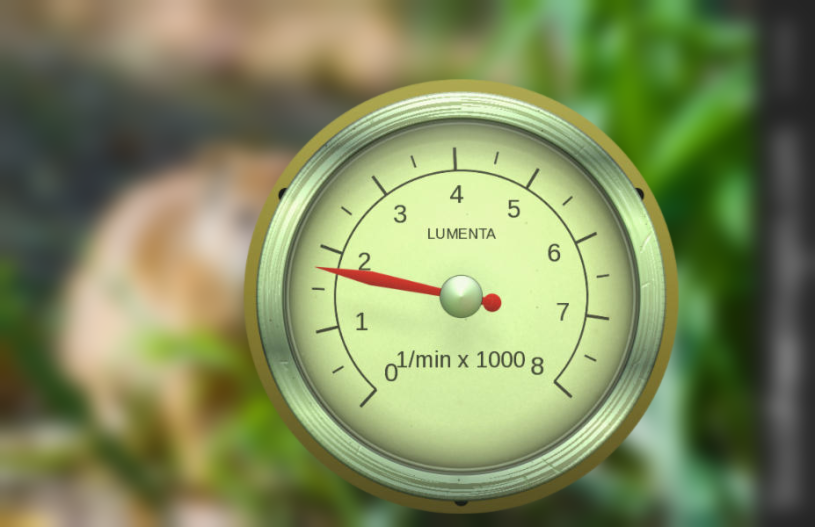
**1750** rpm
